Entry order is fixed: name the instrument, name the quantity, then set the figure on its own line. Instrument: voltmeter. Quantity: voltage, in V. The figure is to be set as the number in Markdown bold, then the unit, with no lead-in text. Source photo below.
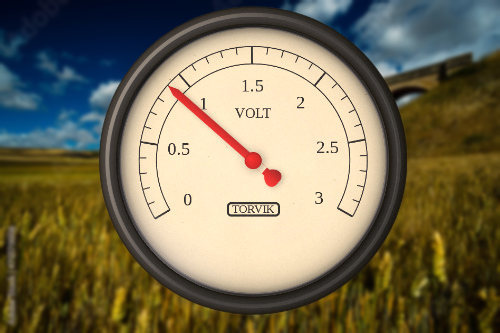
**0.9** V
